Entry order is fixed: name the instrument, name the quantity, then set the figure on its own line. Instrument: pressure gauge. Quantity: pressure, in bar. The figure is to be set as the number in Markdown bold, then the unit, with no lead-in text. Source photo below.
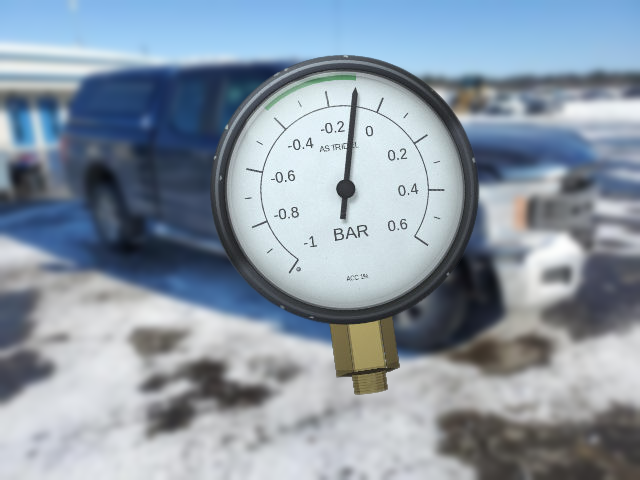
**-0.1** bar
